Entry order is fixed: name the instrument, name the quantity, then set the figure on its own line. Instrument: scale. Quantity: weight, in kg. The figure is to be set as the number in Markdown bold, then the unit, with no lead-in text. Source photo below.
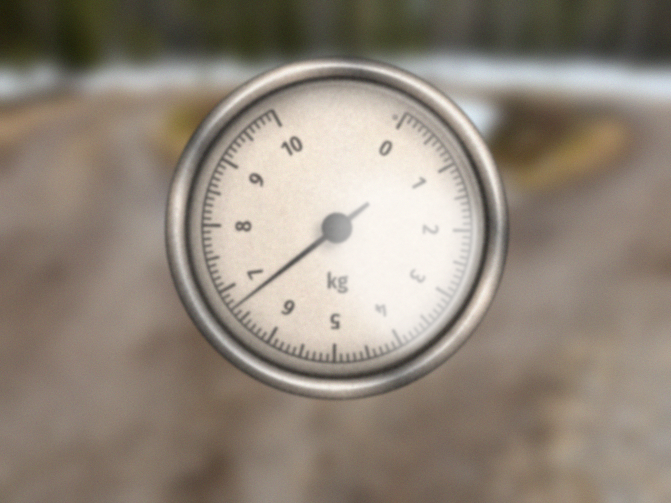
**6.7** kg
